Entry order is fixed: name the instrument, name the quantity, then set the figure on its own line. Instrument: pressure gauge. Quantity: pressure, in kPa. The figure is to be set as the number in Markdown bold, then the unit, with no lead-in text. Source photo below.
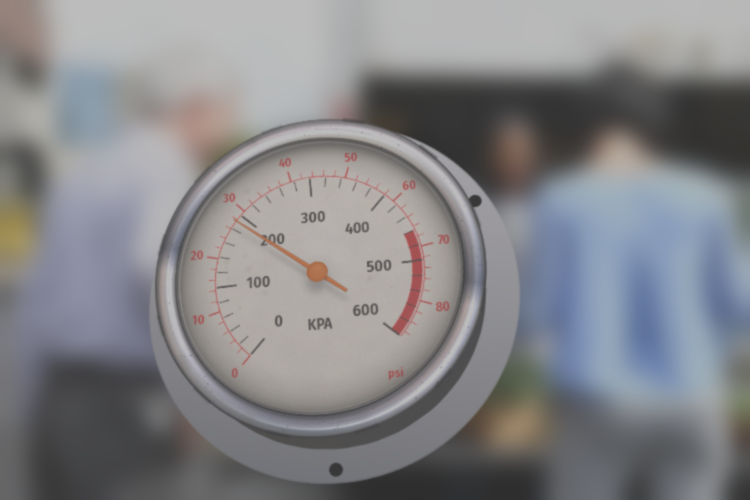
**190** kPa
